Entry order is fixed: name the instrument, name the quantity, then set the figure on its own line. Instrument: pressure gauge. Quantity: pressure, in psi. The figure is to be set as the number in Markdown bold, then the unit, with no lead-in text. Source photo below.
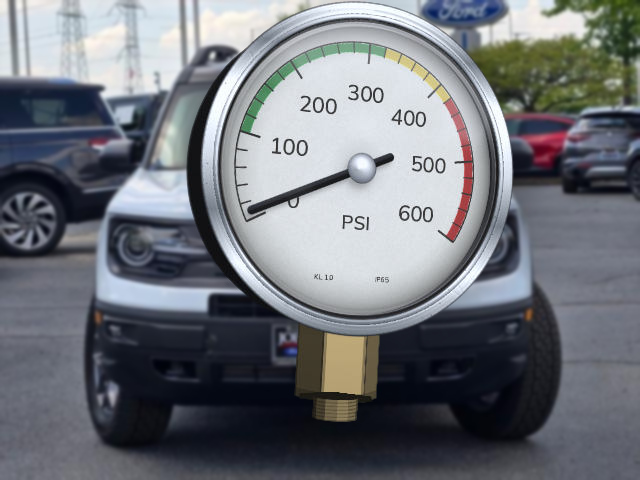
**10** psi
